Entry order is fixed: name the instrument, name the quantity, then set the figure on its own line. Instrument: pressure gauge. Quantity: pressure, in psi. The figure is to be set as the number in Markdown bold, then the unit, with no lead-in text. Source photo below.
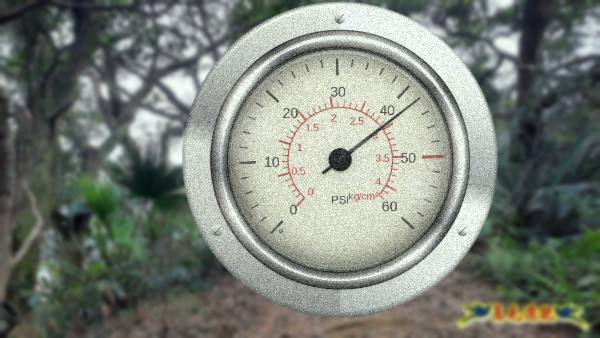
**42** psi
